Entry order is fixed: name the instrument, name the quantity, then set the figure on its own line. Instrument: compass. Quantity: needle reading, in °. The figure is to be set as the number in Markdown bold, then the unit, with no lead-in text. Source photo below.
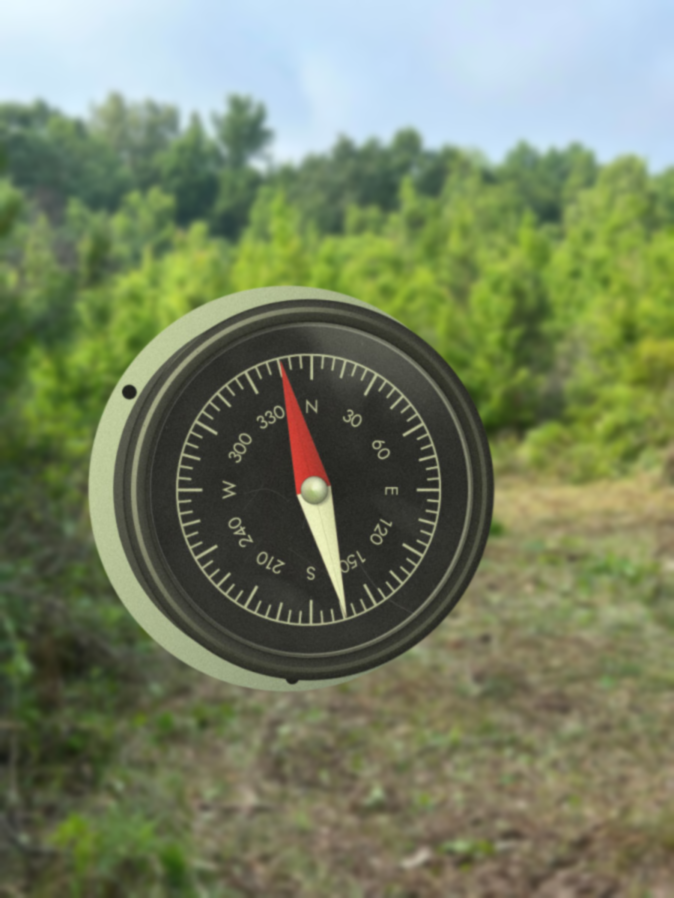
**345** °
